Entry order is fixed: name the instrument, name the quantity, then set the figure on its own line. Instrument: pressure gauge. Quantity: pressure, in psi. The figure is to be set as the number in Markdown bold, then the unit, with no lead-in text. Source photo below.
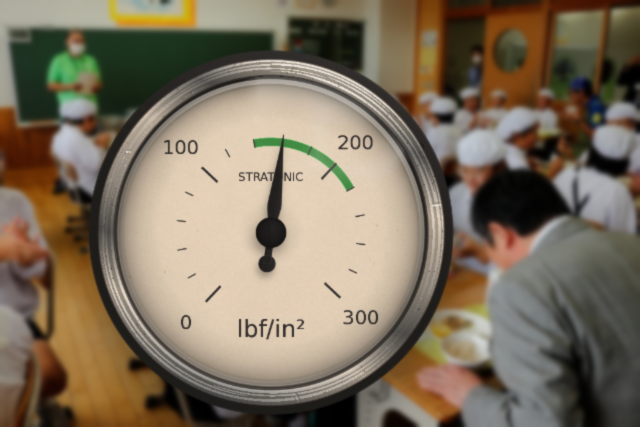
**160** psi
